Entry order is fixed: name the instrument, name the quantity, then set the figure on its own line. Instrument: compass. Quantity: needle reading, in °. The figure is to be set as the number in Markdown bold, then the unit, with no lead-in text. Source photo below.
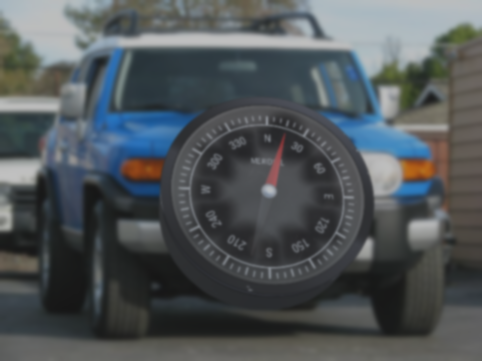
**15** °
